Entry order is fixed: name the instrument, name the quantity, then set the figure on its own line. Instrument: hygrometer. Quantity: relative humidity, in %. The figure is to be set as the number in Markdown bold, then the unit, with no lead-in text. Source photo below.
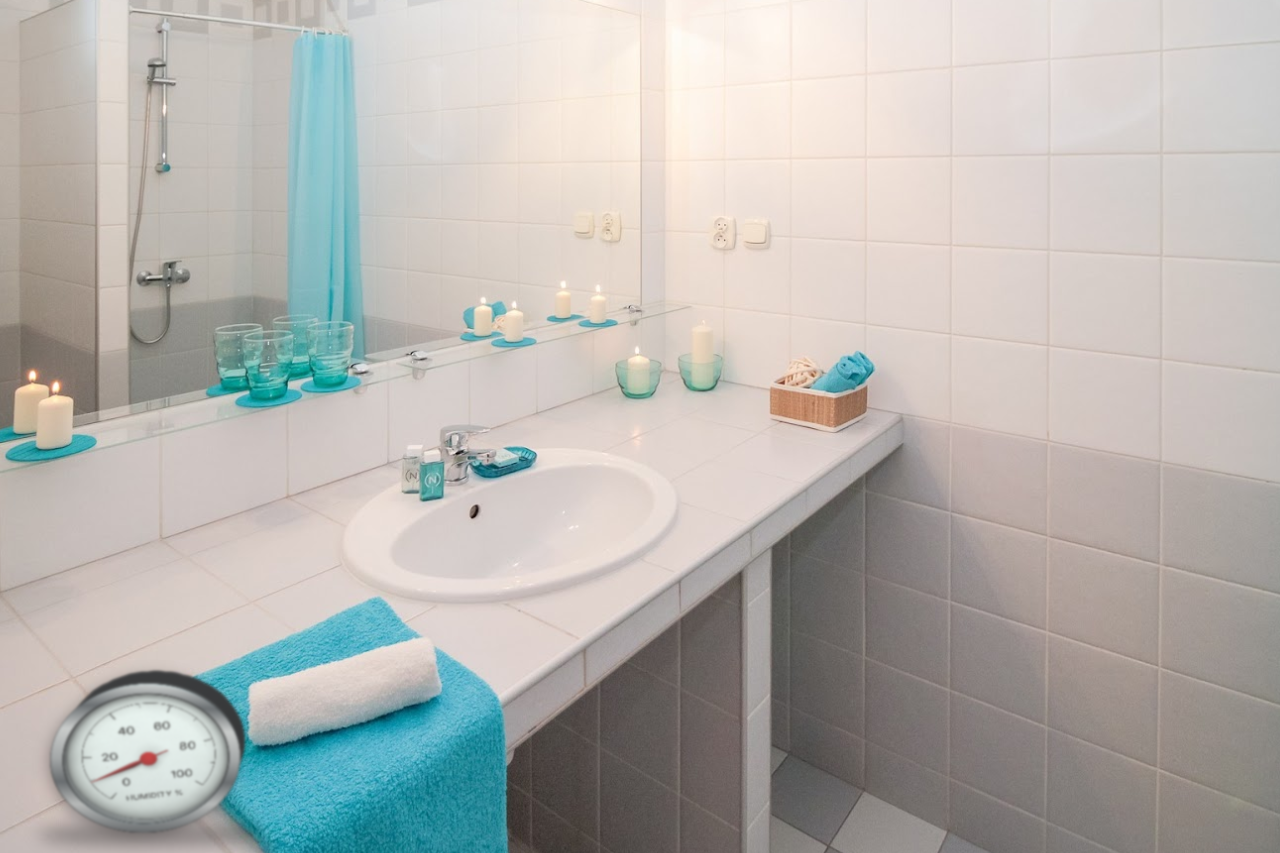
**10** %
